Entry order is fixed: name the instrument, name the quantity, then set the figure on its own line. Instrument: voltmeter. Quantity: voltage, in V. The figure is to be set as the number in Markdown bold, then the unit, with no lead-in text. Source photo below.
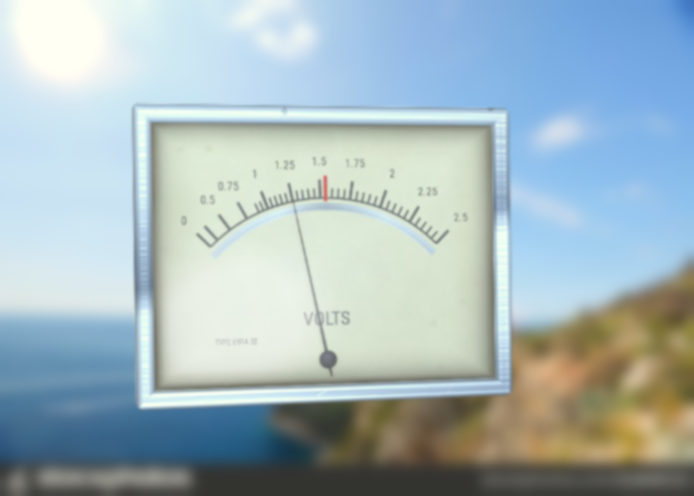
**1.25** V
